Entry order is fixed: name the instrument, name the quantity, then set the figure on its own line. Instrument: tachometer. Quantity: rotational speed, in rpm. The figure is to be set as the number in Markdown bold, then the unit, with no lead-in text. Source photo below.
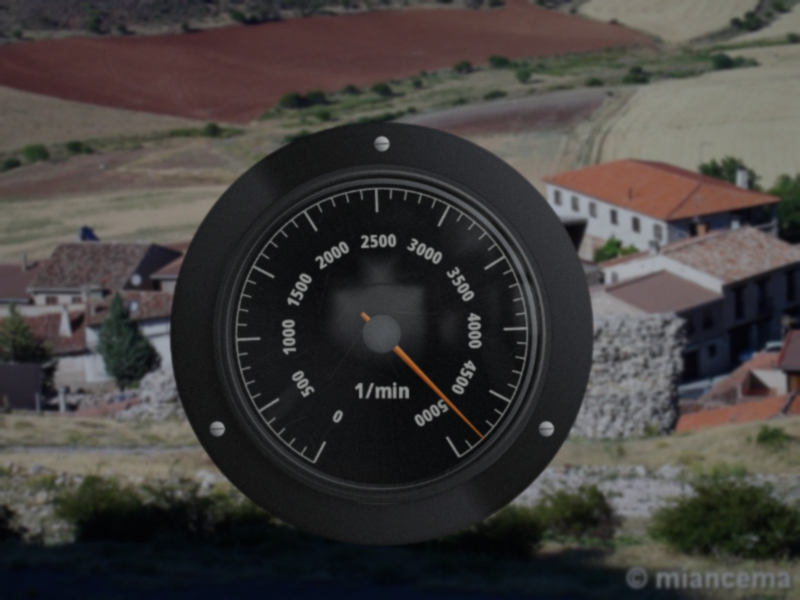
**4800** rpm
